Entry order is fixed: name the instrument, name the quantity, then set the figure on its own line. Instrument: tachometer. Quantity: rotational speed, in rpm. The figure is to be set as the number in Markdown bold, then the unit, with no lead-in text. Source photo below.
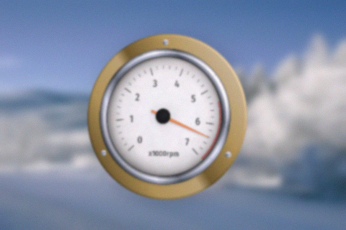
**6400** rpm
